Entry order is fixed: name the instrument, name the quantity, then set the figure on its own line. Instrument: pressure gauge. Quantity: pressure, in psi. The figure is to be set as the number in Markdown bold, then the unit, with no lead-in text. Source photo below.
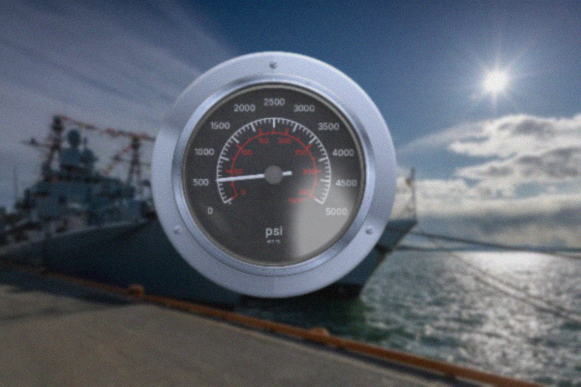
**500** psi
